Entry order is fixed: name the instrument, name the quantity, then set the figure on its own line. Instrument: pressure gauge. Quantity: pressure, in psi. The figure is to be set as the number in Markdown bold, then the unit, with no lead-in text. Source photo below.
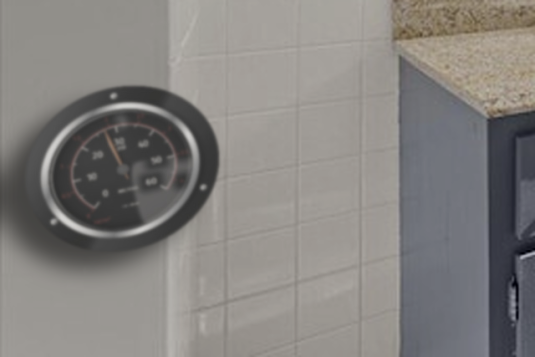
**27.5** psi
